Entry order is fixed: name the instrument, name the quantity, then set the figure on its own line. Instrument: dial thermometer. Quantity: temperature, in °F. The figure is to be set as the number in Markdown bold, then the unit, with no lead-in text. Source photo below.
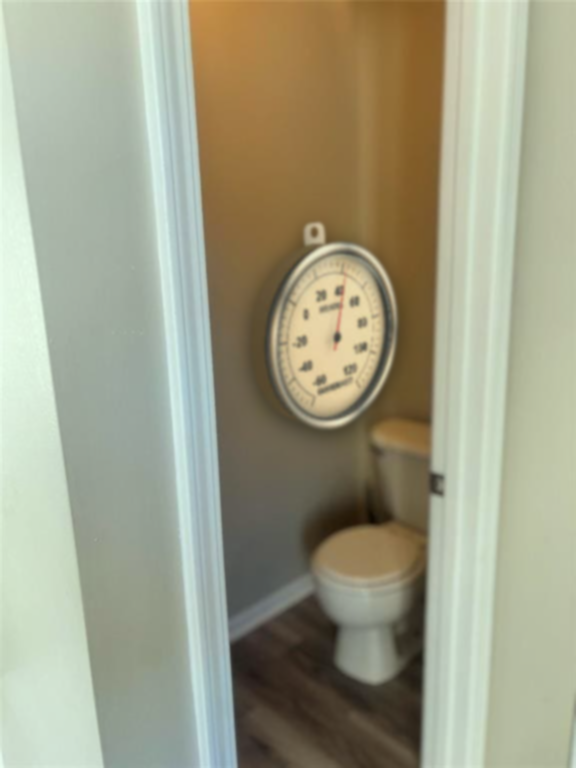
**40** °F
